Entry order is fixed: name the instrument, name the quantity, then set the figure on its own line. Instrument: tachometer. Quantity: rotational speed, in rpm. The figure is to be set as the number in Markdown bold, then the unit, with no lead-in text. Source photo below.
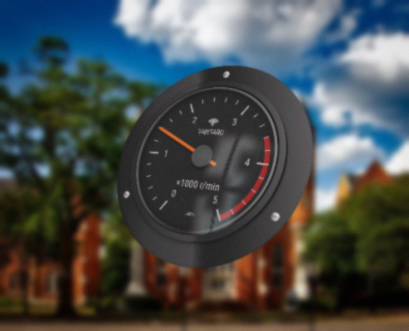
**1400** rpm
